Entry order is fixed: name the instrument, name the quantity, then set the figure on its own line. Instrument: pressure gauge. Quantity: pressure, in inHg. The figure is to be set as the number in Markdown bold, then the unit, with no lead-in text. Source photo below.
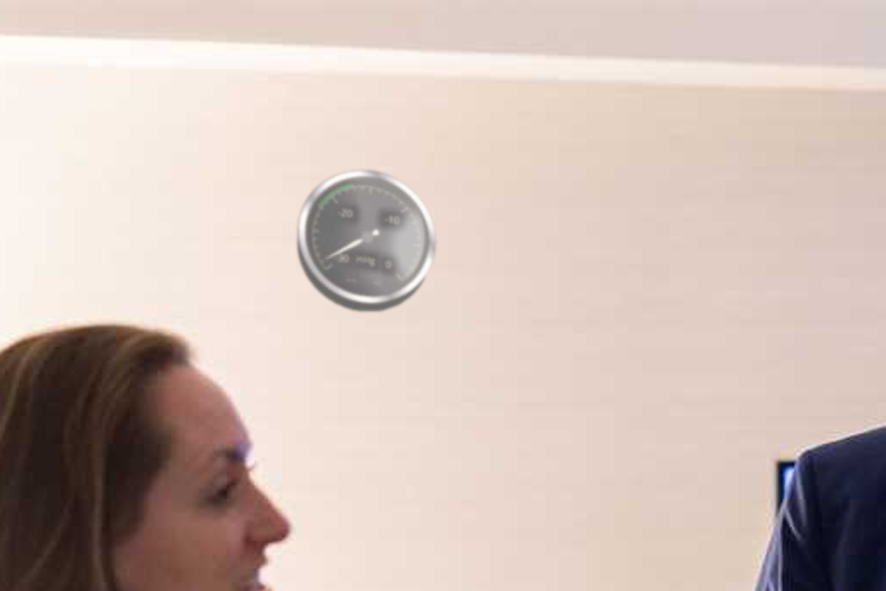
**-29** inHg
